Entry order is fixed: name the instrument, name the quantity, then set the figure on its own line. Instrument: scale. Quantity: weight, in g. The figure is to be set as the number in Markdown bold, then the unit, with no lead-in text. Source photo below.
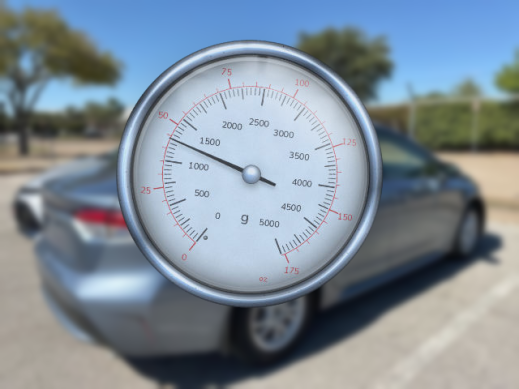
**1250** g
